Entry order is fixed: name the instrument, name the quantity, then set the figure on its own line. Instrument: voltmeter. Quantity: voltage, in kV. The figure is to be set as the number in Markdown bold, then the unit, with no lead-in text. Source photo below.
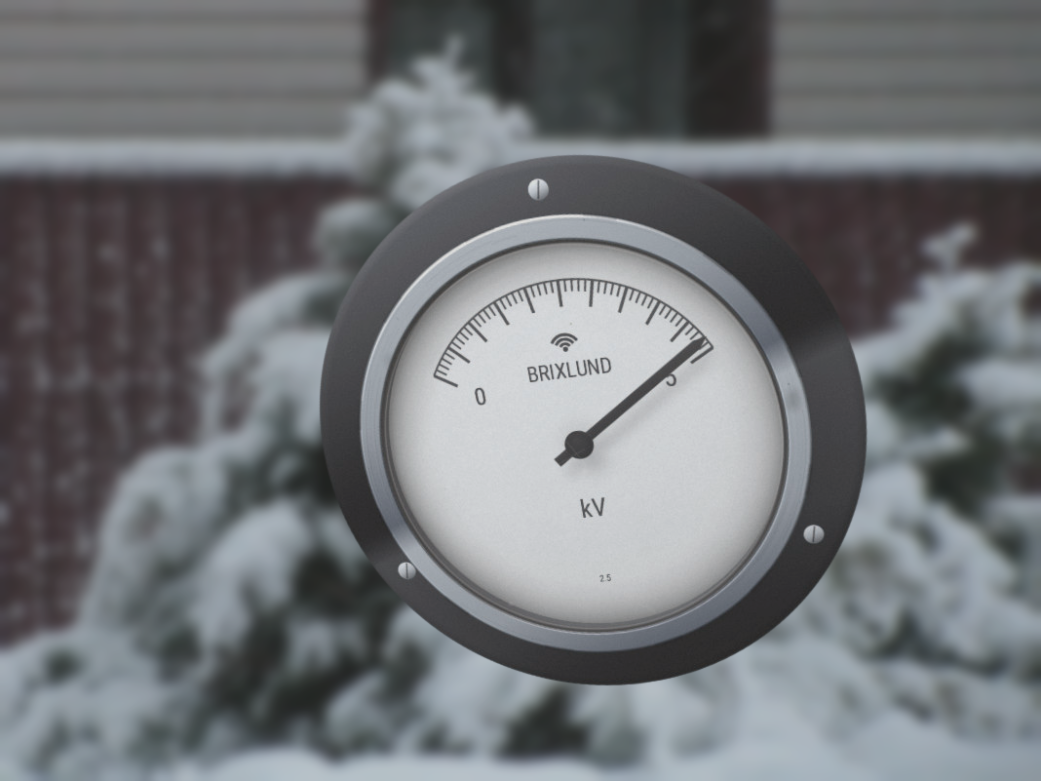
**4.8** kV
